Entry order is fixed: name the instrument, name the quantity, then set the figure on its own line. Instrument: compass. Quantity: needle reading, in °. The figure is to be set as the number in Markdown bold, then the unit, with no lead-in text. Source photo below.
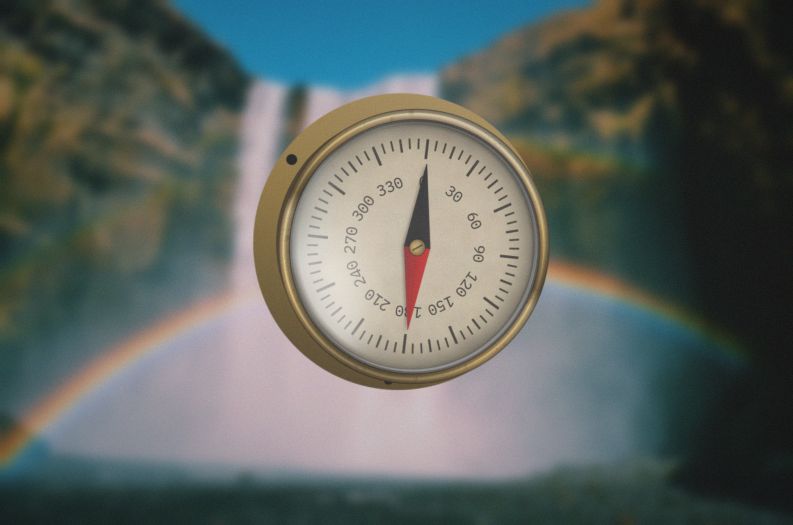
**180** °
